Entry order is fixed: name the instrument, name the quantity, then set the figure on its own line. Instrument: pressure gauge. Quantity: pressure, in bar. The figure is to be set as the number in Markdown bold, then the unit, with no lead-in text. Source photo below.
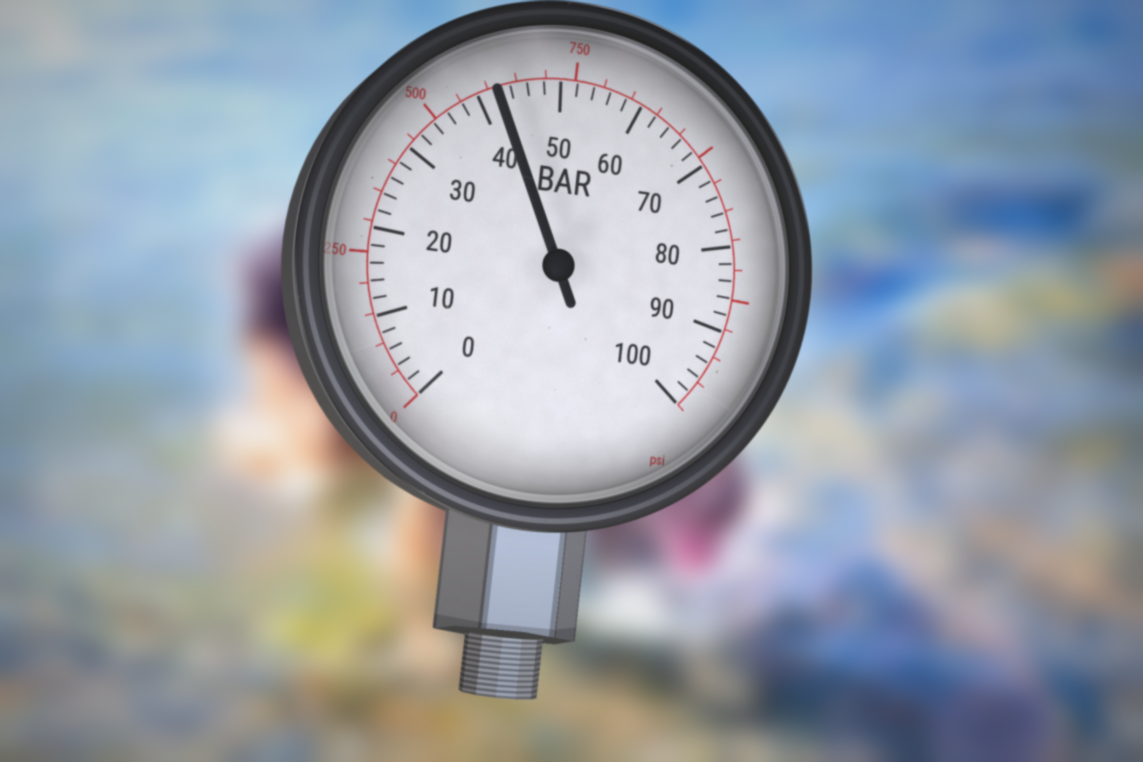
**42** bar
